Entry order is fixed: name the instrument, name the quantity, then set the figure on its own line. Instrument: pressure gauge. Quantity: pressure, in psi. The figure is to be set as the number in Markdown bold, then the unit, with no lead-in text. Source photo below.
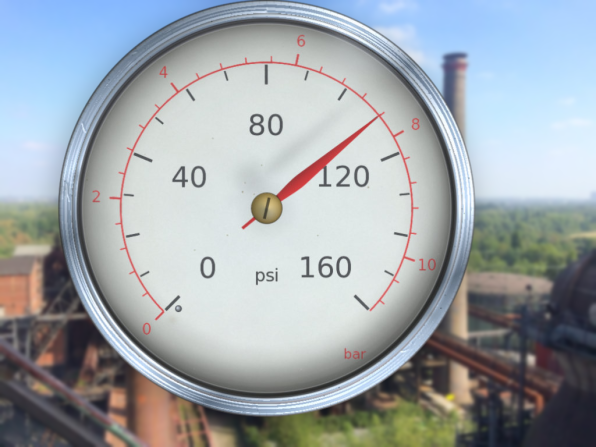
**110** psi
